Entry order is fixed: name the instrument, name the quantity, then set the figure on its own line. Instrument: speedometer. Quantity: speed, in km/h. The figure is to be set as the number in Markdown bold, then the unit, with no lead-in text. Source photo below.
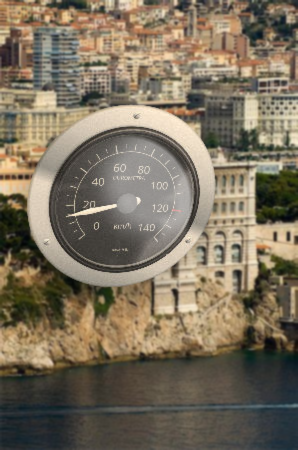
**15** km/h
